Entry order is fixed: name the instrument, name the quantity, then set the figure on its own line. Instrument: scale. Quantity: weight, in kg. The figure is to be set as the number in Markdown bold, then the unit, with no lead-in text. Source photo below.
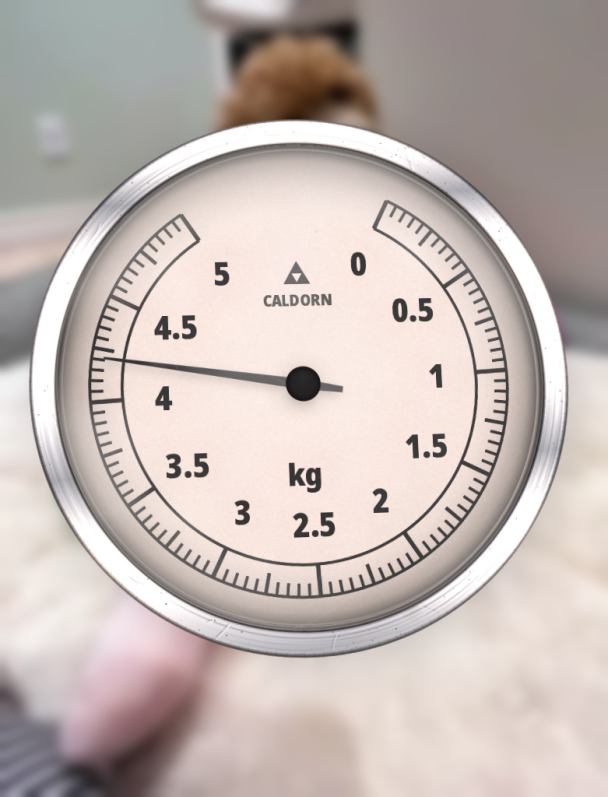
**4.2** kg
